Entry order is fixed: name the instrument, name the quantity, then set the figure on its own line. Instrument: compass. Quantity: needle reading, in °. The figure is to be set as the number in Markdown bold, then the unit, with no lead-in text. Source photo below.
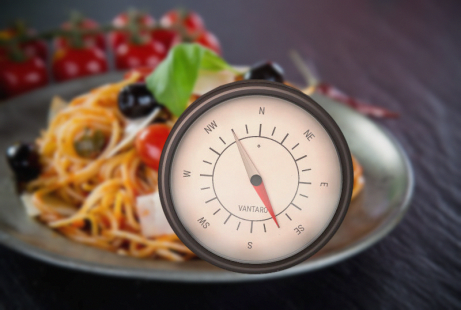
**150** °
